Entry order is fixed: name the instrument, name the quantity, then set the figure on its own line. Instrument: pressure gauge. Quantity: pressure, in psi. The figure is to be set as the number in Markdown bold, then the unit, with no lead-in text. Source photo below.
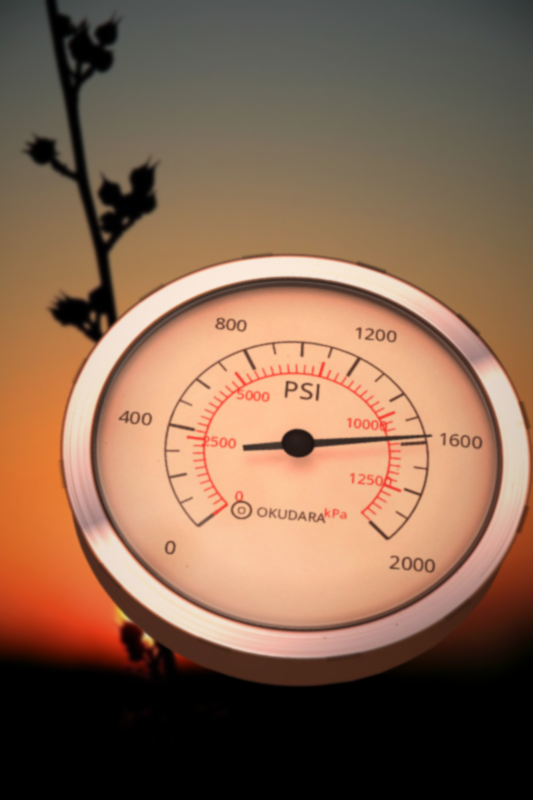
**1600** psi
